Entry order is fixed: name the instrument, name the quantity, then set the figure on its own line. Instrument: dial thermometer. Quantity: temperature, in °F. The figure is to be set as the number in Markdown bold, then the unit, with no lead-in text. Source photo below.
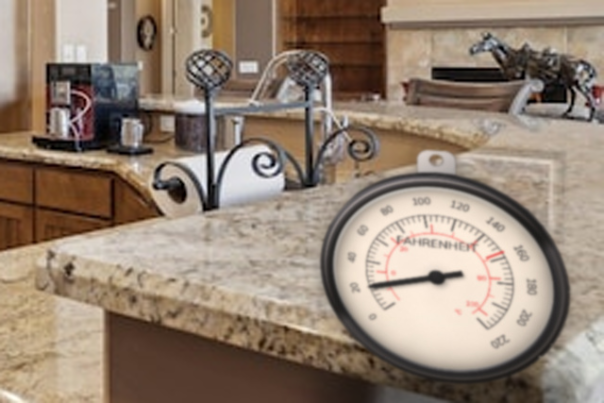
**20** °F
